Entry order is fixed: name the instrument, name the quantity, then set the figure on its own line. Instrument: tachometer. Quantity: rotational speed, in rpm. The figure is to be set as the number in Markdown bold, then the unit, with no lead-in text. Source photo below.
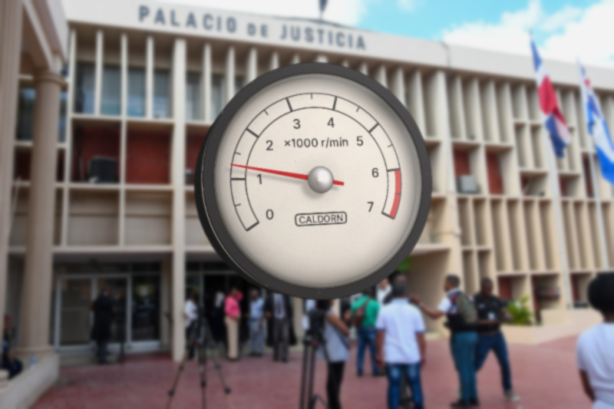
**1250** rpm
